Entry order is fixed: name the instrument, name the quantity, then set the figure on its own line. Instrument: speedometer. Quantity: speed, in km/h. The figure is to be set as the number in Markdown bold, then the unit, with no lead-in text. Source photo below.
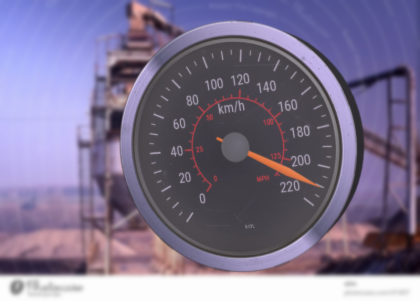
**210** km/h
